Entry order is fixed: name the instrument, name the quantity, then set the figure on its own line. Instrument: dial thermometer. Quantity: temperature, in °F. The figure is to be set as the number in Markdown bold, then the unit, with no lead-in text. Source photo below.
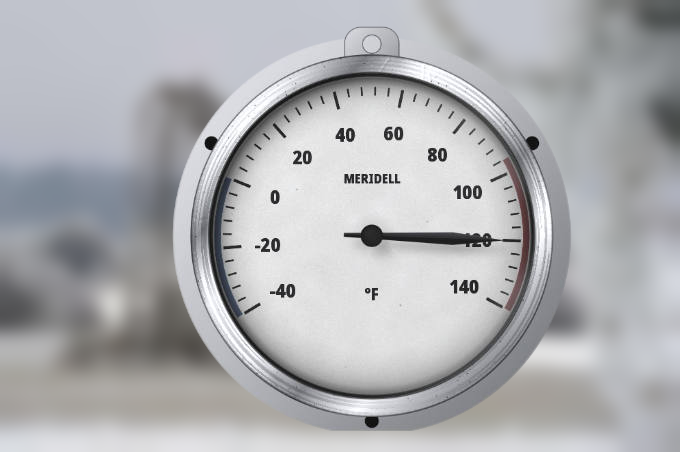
**120** °F
